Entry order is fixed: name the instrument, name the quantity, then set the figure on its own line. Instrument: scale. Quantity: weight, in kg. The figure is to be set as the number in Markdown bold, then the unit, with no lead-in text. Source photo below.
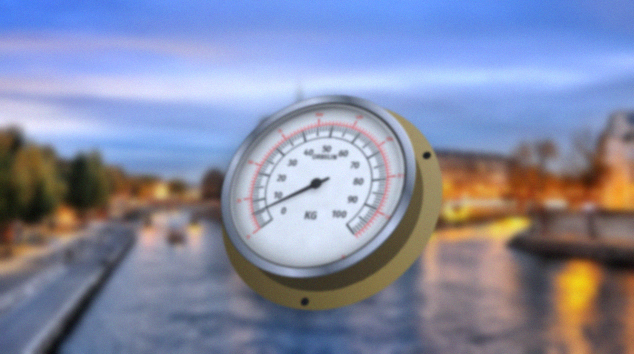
**5** kg
